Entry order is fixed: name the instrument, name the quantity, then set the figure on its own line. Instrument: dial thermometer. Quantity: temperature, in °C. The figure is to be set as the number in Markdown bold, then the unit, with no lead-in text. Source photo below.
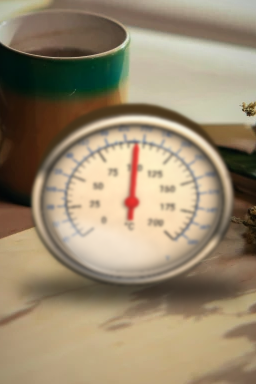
**100** °C
